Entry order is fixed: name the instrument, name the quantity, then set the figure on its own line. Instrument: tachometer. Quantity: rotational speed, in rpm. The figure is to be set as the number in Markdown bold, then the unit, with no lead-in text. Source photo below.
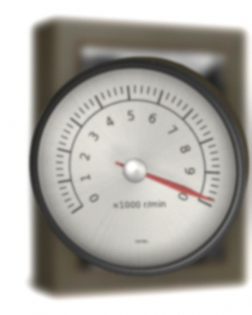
**9800** rpm
